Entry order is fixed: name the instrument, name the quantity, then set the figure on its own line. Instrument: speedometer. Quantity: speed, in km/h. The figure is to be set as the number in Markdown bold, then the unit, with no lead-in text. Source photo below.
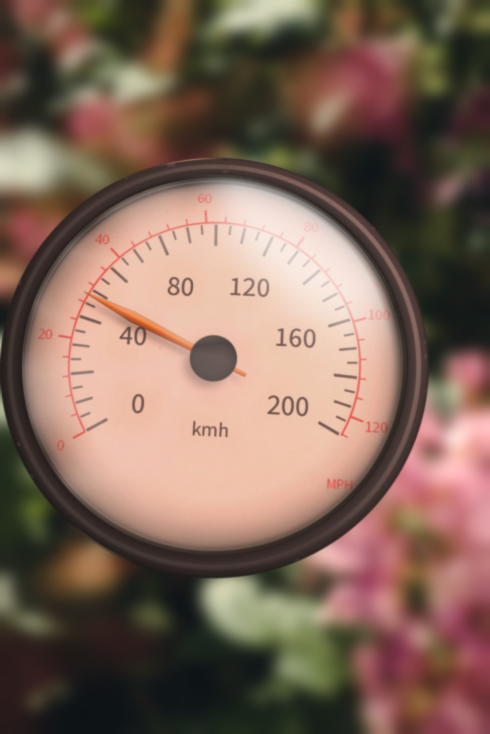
**47.5** km/h
